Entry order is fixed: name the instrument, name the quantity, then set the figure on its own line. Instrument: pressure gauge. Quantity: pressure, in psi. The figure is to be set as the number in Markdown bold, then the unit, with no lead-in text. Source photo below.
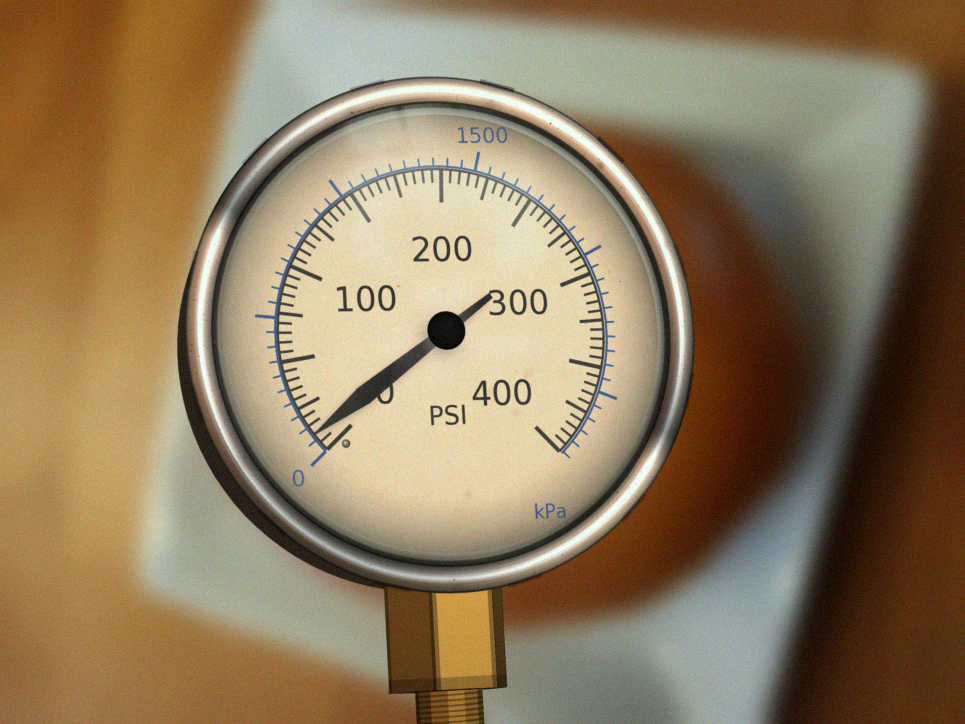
**10** psi
